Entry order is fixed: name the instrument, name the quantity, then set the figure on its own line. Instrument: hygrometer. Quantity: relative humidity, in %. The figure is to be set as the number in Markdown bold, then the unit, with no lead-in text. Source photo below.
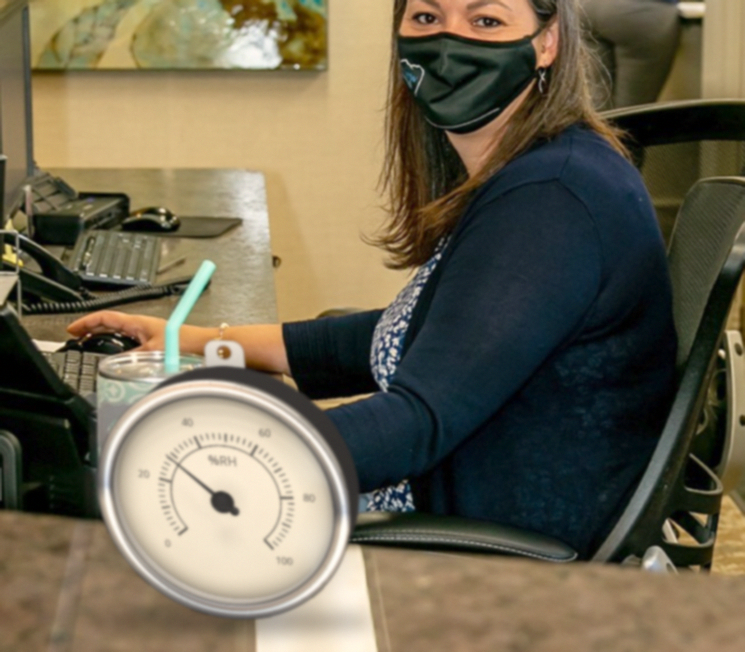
**30** %
